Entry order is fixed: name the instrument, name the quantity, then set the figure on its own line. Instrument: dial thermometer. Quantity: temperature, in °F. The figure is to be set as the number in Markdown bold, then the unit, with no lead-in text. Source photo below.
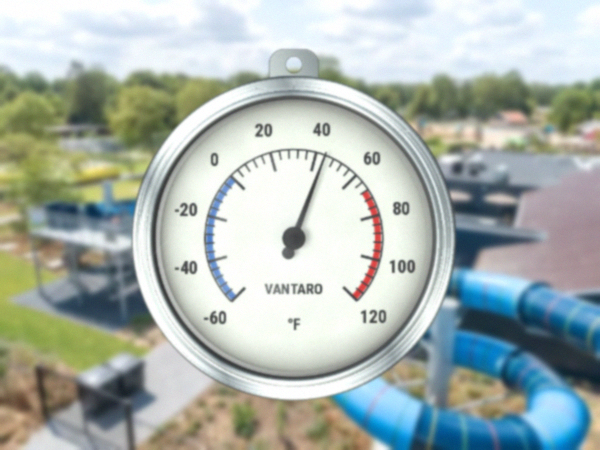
**44** °F
